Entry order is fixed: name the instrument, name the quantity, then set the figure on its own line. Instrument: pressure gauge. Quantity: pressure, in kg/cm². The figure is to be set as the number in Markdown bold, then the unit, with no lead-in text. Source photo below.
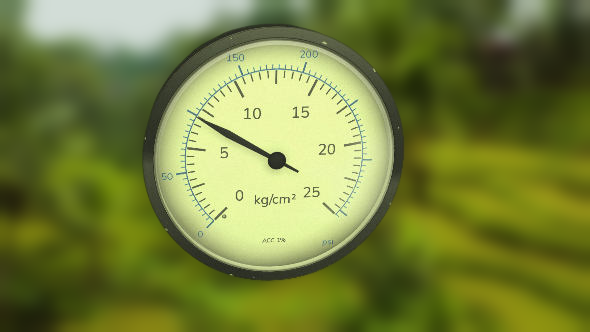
**7** kg/cm²
